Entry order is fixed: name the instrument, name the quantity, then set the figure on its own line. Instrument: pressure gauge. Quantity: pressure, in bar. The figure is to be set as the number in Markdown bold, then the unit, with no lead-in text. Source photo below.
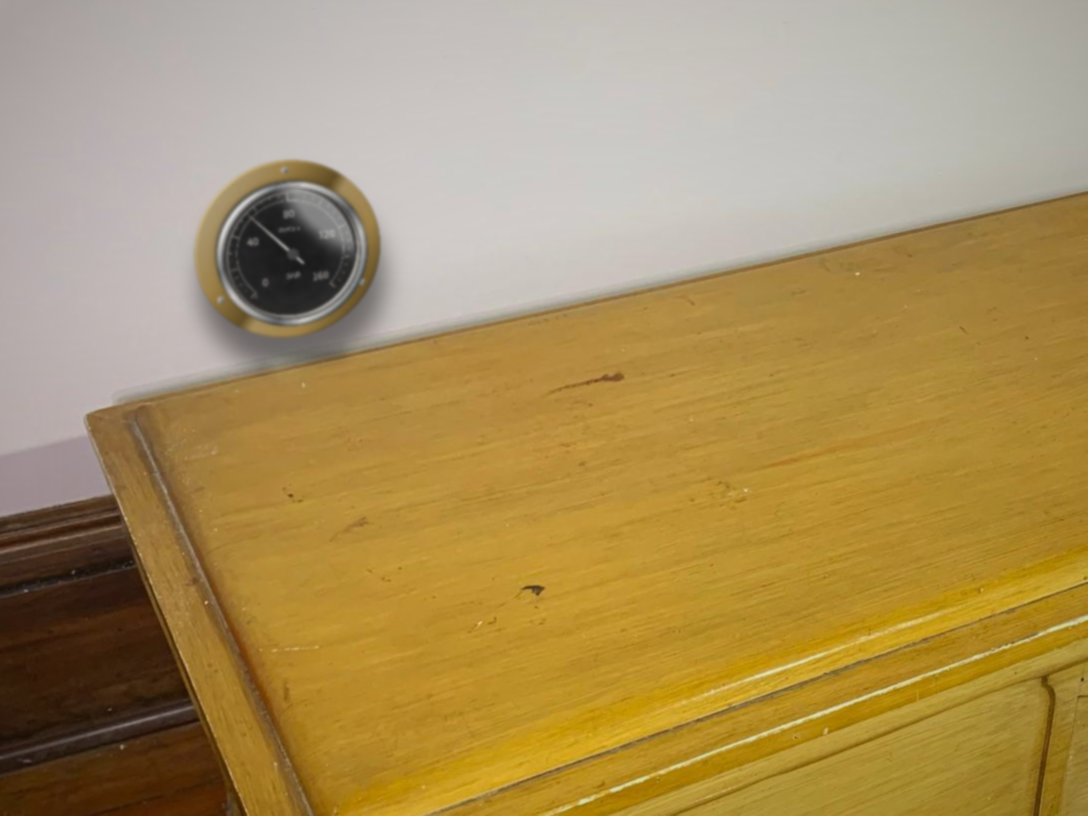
**55** bar
